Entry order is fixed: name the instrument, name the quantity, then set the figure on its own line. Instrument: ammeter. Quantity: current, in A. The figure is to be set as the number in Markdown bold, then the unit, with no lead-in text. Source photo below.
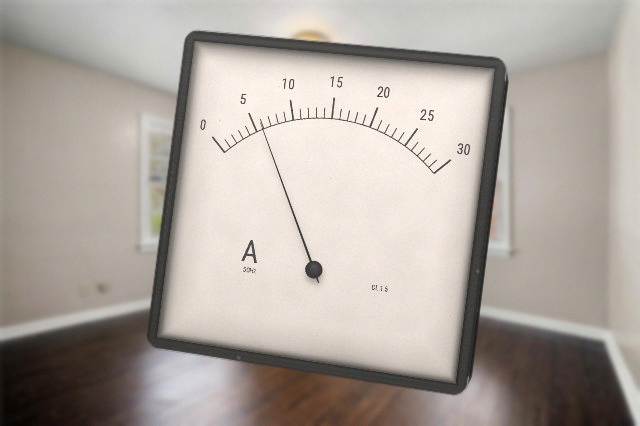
**6** A
